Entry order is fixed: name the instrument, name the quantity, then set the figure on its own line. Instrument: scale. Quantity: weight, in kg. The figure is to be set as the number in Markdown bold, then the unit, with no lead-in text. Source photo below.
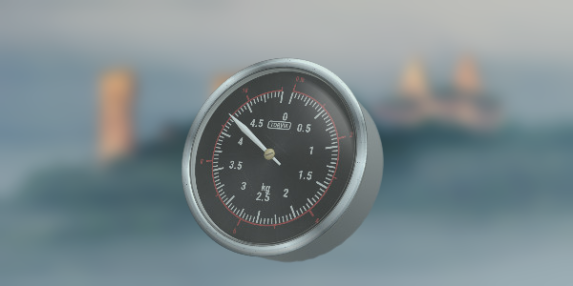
**4.25** kg
